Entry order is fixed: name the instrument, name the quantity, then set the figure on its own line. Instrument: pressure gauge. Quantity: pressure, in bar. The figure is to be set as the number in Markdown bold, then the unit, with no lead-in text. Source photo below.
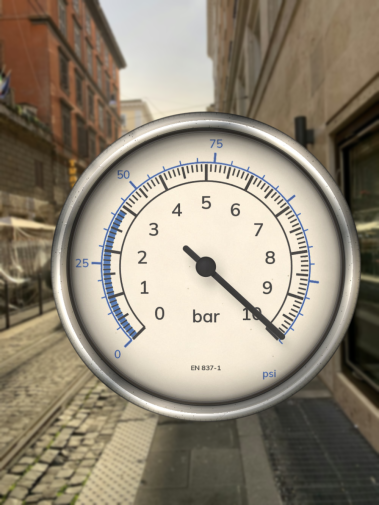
**9.9** bar
